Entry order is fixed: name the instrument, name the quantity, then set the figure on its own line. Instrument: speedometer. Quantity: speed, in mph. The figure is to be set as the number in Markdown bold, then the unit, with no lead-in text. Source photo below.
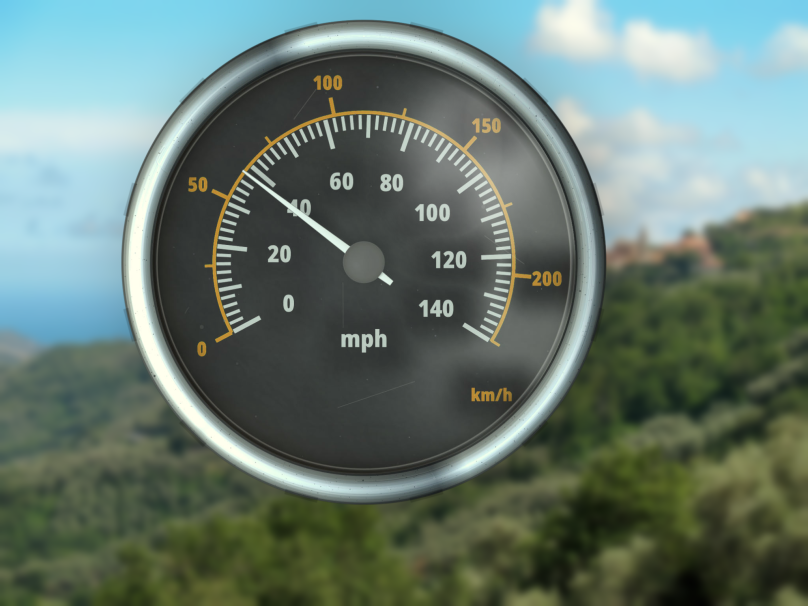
**38** mph
